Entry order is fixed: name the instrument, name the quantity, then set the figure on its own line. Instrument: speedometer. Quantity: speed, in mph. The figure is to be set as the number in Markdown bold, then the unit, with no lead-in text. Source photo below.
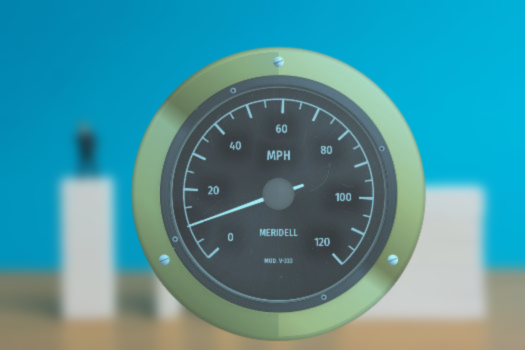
**10** mph
